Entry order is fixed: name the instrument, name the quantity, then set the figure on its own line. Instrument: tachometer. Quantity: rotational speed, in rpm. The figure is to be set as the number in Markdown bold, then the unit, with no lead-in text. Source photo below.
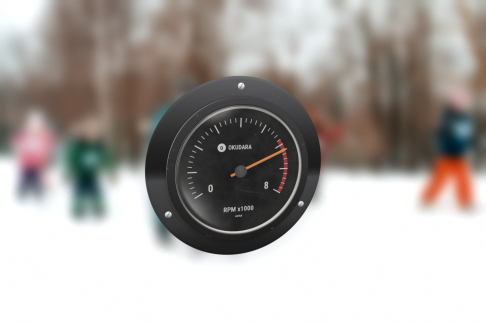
**6200** rpm
